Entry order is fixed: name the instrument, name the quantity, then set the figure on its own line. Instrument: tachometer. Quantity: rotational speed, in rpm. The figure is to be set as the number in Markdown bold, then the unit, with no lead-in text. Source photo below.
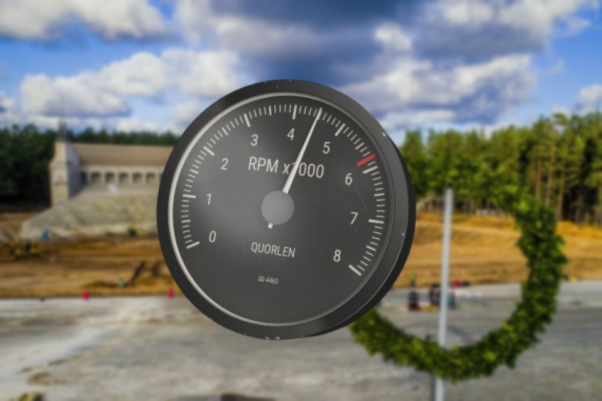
**4500** rpm
